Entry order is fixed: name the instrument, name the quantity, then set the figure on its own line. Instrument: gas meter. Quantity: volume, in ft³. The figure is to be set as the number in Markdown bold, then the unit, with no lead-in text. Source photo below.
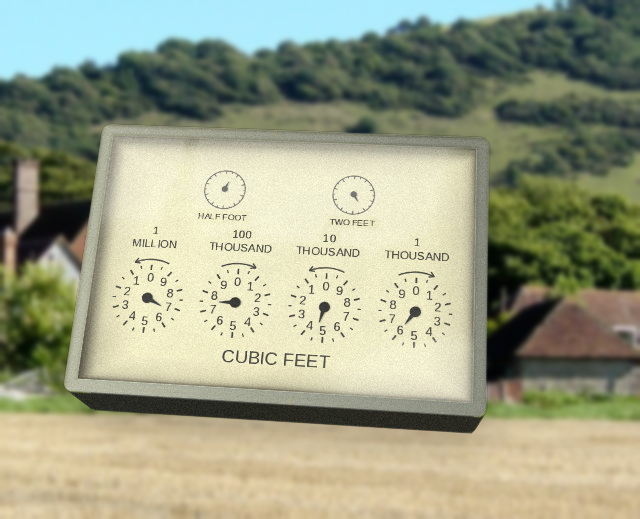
**674600** ft³
